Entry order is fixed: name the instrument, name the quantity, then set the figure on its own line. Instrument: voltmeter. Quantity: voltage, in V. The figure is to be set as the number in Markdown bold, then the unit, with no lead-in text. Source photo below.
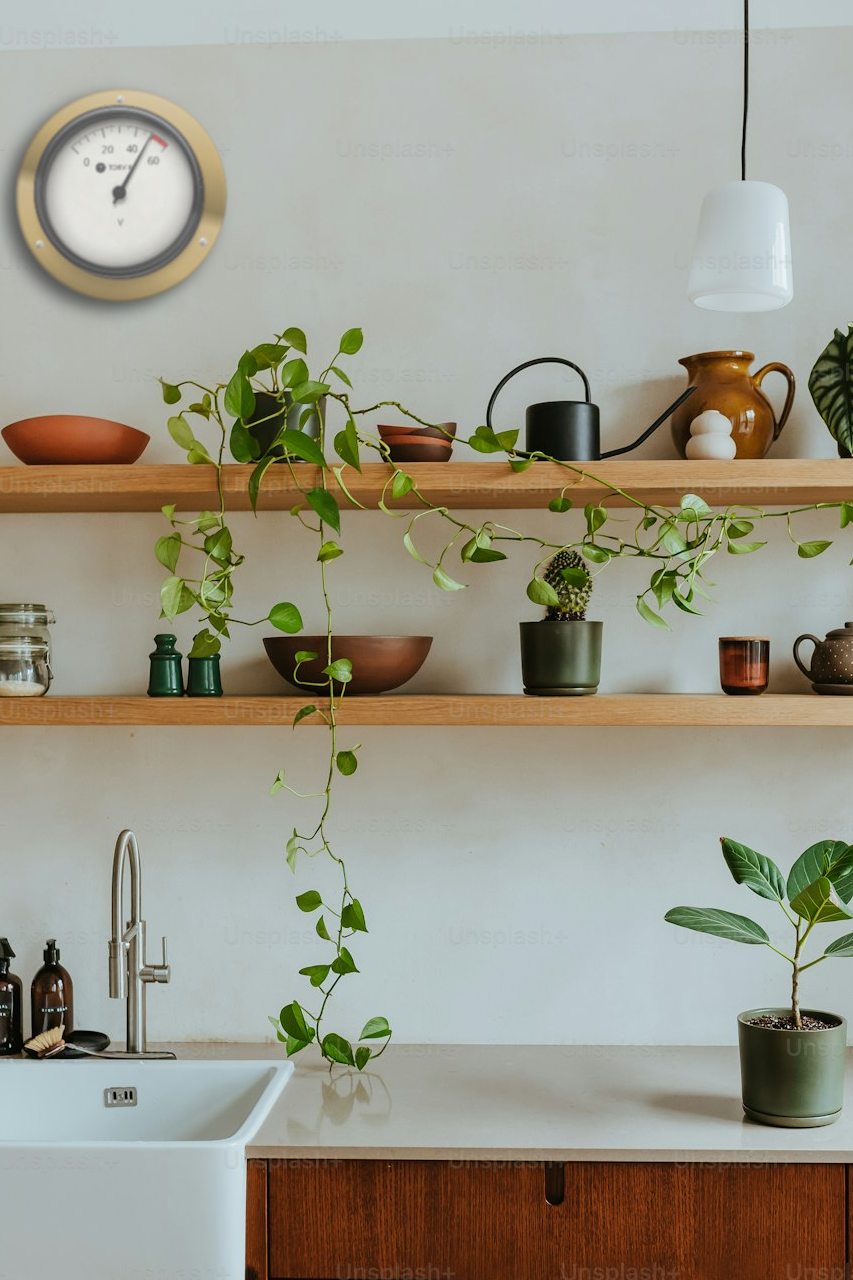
**50** V
